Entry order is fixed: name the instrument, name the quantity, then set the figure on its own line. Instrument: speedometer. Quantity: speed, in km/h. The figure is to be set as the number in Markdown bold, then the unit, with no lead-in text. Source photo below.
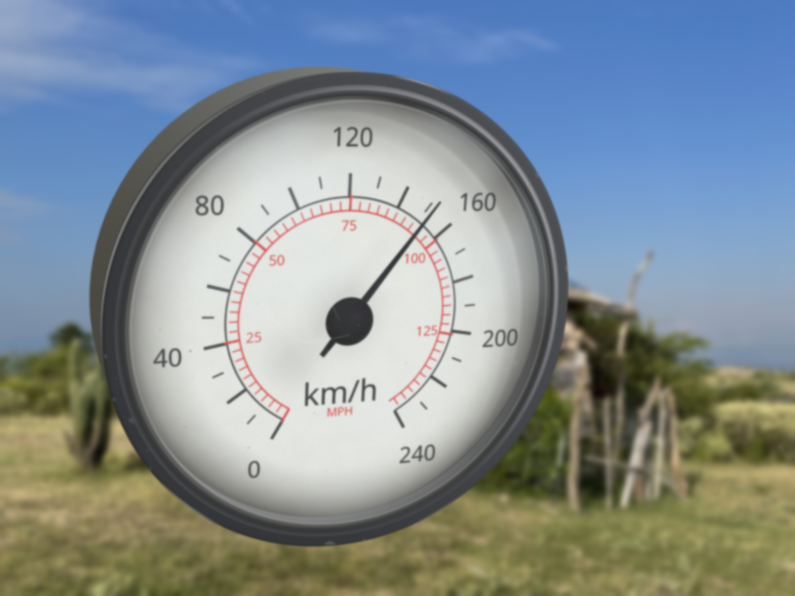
**150** km/h
